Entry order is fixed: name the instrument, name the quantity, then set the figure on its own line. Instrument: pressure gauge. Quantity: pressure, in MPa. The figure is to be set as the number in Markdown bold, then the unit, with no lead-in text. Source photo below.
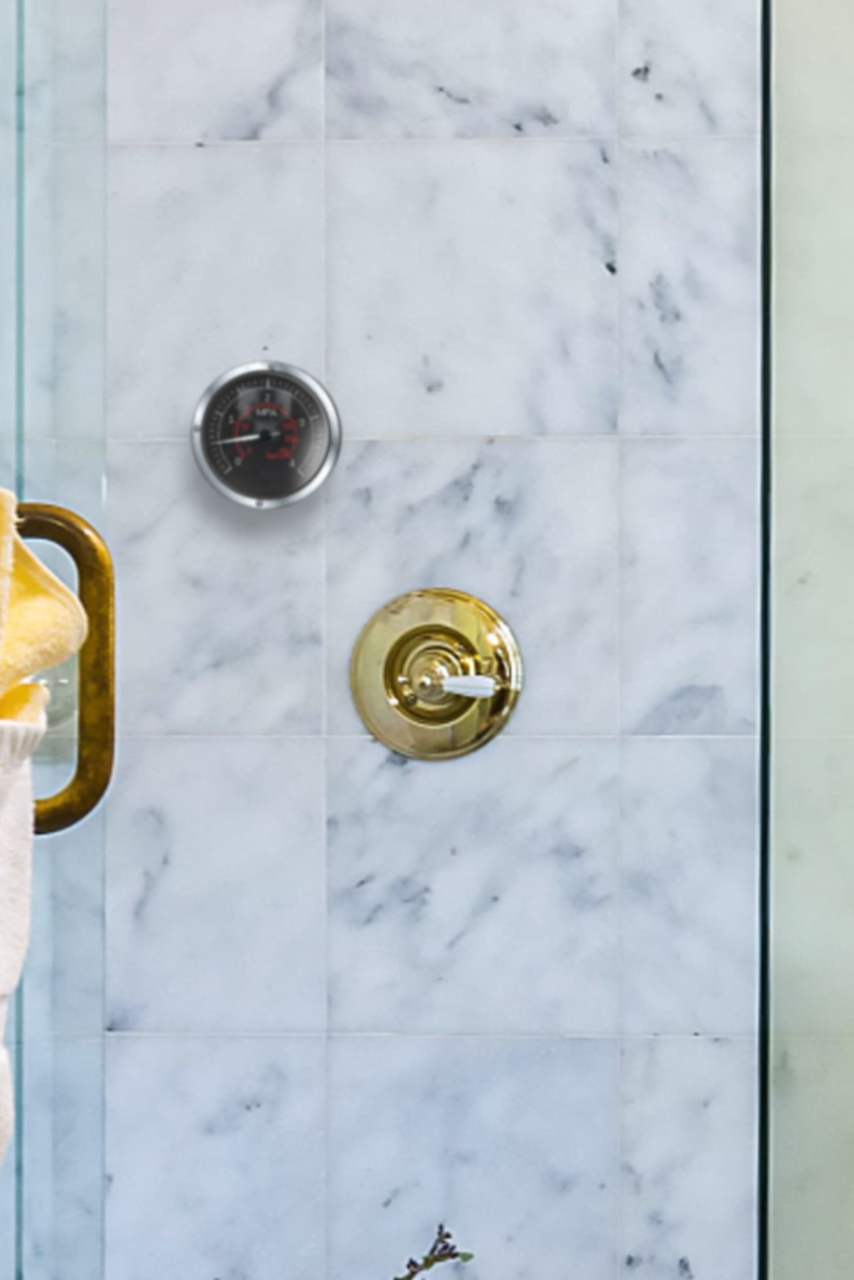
**0.5** MPa
